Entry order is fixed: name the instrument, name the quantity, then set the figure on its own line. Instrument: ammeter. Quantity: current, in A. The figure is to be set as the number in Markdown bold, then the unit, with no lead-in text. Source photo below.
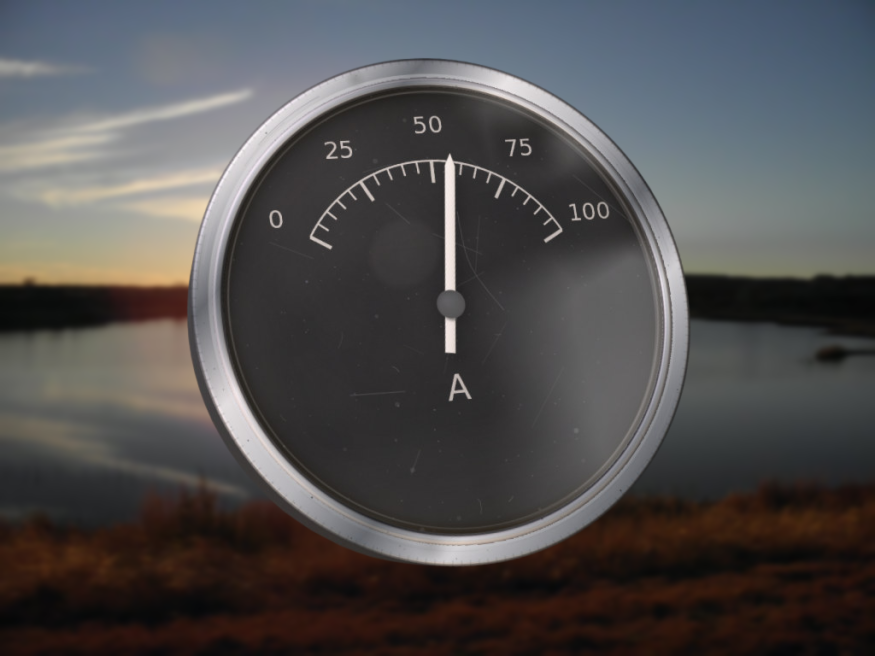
**55** A
